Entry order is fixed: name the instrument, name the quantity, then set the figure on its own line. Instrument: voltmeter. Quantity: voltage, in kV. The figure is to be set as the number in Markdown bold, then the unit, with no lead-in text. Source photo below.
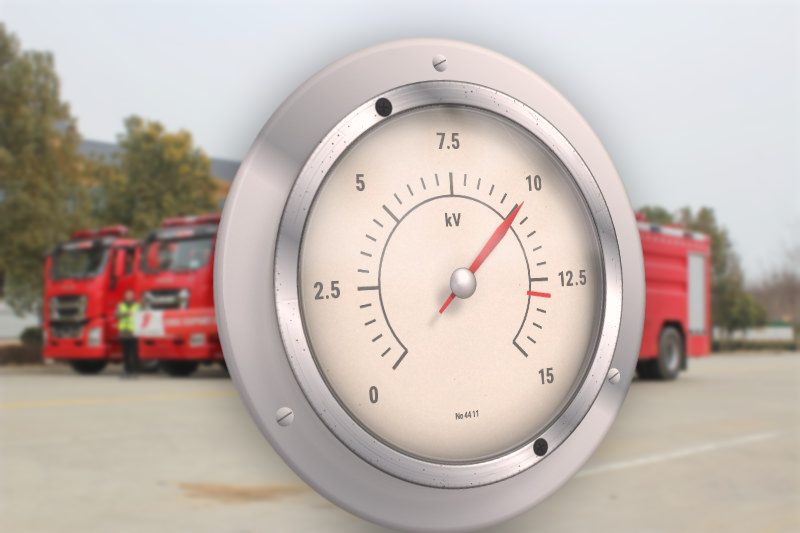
**10** kV
